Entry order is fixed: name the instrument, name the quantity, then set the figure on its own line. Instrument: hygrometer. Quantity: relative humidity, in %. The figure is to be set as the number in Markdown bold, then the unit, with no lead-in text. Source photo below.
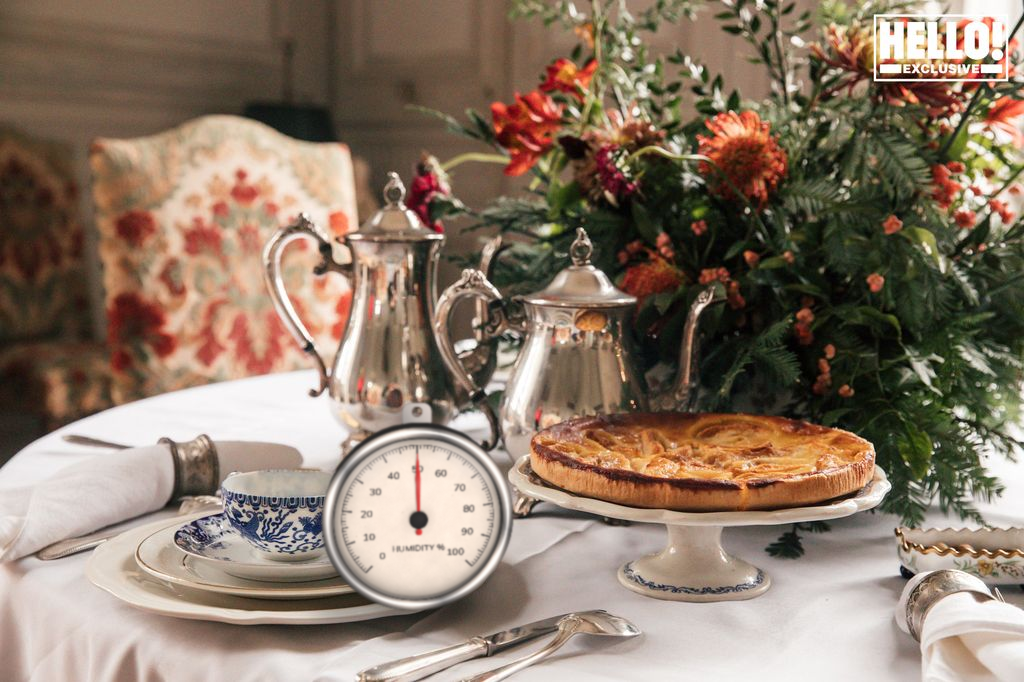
**50** %
